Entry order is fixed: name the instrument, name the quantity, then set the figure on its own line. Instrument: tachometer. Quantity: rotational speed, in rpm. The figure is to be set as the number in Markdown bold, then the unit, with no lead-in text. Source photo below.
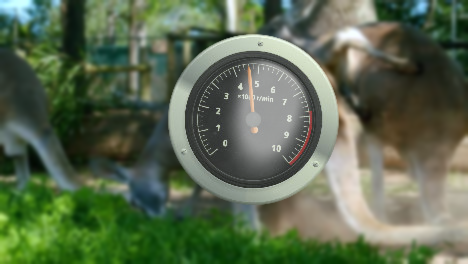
**4600** rpm
